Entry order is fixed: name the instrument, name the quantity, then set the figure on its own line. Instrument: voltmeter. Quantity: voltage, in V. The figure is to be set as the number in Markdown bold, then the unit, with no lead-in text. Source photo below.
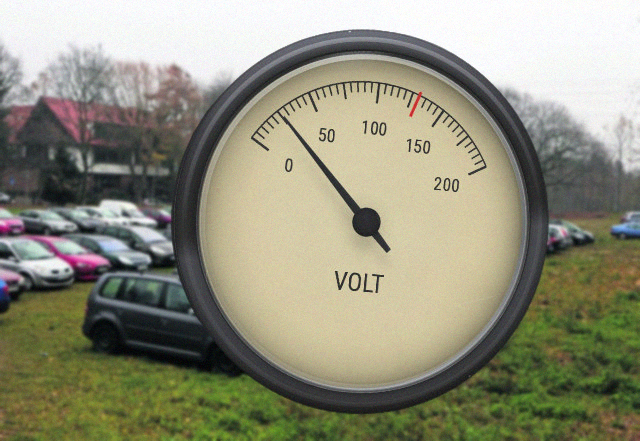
**25** V
